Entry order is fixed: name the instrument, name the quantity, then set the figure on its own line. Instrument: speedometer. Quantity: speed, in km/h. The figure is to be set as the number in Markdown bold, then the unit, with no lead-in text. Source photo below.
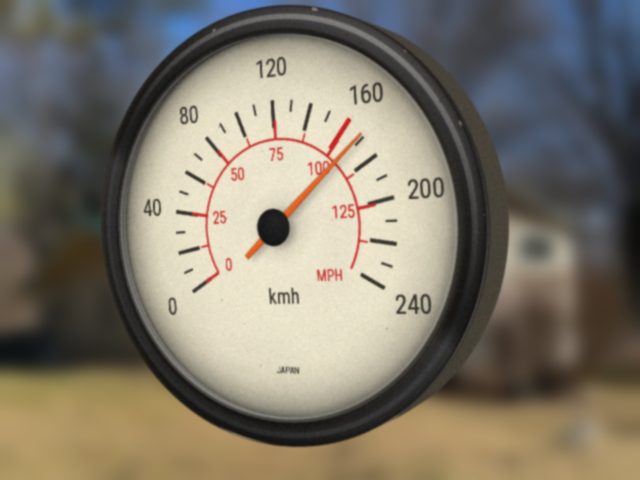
**170** km/h
